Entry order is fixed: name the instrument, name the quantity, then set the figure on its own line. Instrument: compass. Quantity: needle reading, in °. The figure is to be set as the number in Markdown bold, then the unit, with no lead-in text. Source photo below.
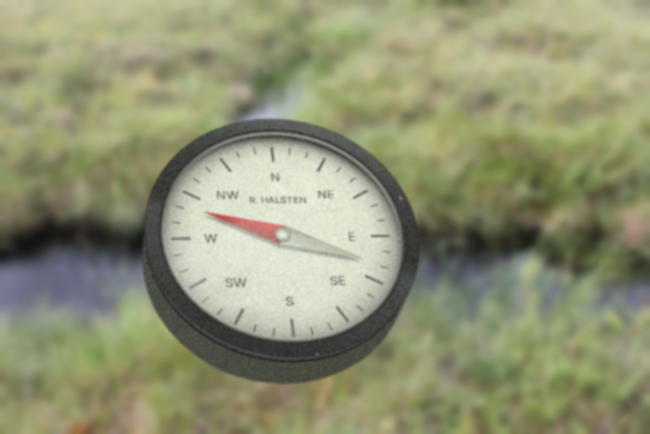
**290** °
